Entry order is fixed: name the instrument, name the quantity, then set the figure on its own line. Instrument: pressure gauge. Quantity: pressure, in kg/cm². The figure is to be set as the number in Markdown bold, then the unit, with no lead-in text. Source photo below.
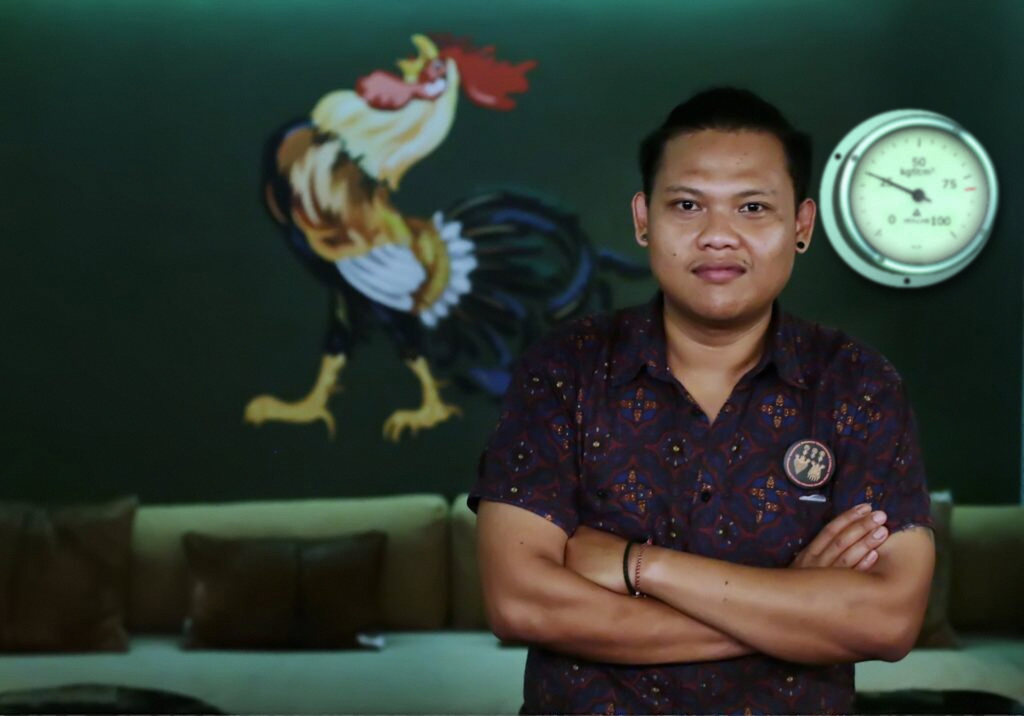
**25** kg/cm²
